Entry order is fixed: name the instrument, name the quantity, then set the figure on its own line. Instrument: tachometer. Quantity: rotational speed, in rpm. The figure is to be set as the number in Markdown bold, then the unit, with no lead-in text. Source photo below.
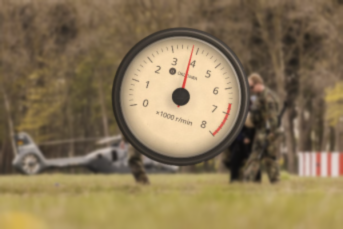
**3800** rpm
